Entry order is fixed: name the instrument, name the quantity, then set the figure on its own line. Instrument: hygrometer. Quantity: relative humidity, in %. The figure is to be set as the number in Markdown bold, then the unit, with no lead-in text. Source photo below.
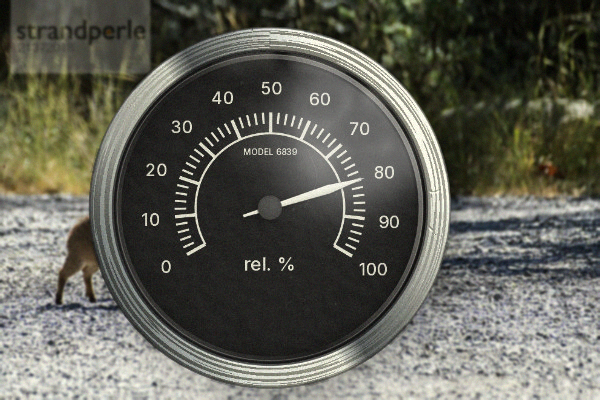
**80** %
